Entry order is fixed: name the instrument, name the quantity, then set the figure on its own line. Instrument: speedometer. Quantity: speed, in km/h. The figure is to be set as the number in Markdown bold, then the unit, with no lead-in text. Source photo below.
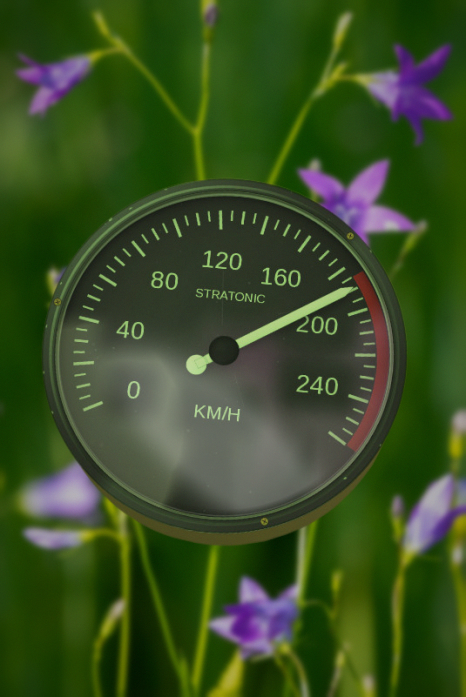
**190** km/h
